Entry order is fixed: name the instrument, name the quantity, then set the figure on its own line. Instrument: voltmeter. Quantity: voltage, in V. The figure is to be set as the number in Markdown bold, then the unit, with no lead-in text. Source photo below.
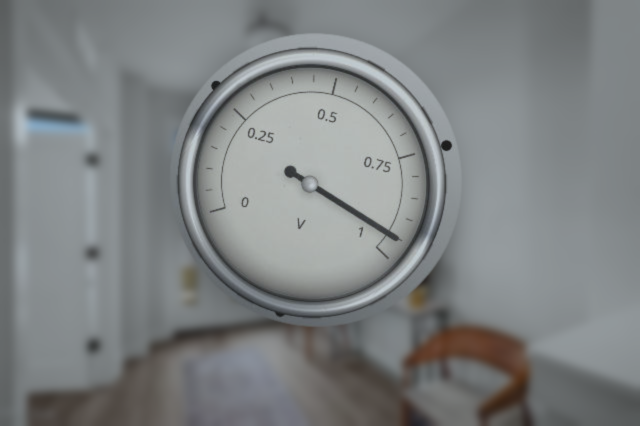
**0.95** V
